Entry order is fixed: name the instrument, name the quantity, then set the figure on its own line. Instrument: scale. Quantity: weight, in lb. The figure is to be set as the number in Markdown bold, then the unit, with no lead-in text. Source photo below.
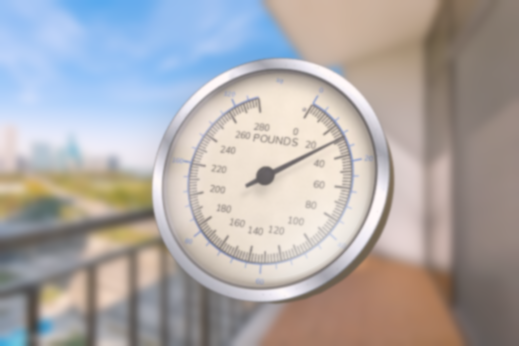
**30** lb
